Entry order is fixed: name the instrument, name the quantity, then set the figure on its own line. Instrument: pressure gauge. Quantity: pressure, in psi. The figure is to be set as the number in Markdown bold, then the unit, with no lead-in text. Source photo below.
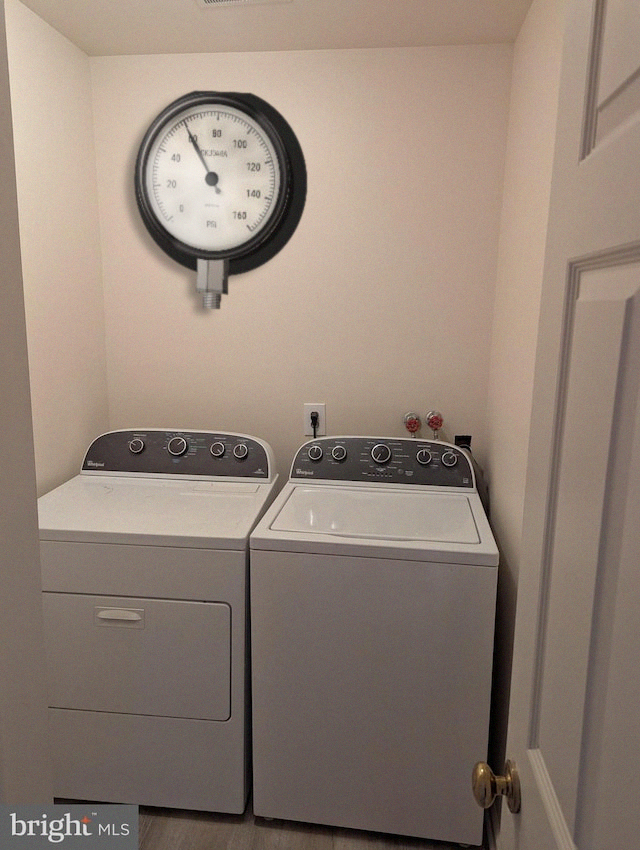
**60** psi
